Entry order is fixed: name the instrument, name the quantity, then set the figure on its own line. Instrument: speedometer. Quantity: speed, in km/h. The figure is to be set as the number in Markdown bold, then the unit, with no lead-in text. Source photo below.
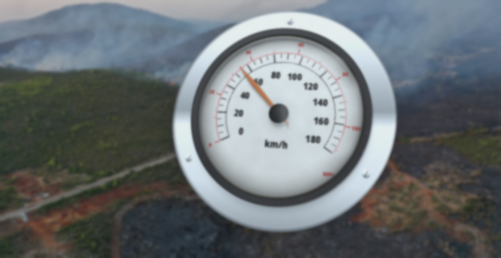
**55** km/h
